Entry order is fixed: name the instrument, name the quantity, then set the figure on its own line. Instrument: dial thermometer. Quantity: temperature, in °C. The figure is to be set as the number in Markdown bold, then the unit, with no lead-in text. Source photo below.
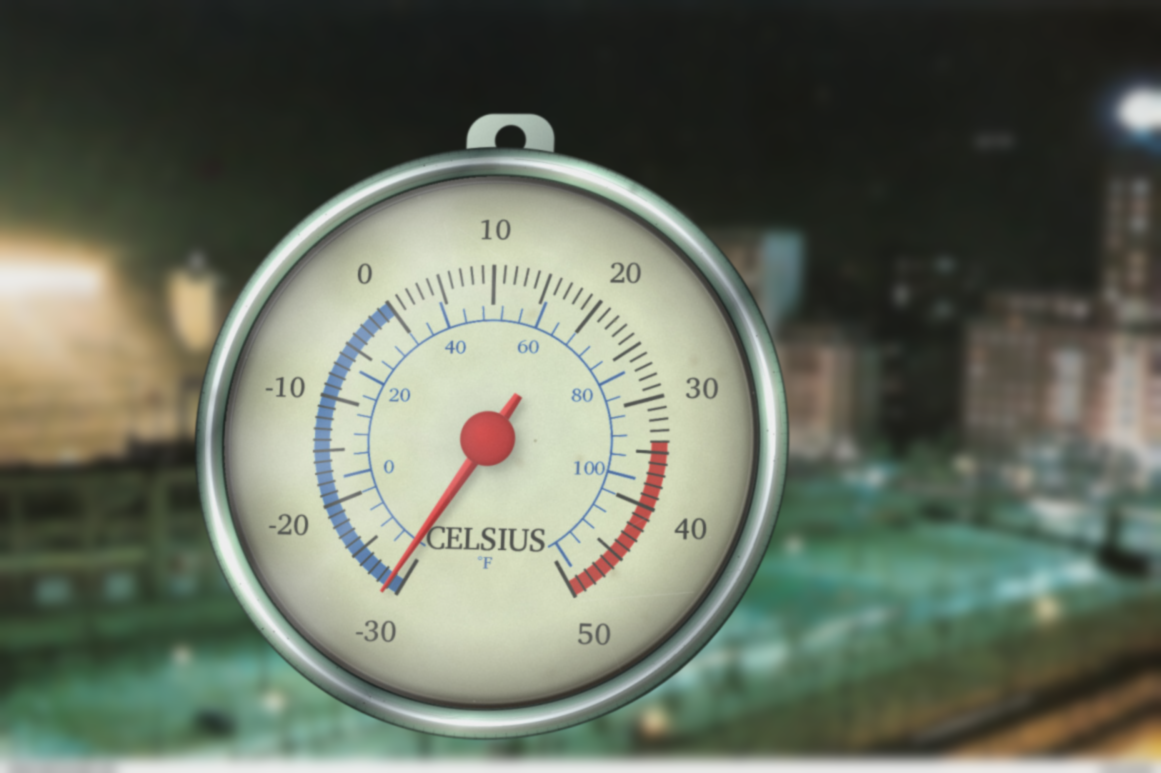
**-29** °C
